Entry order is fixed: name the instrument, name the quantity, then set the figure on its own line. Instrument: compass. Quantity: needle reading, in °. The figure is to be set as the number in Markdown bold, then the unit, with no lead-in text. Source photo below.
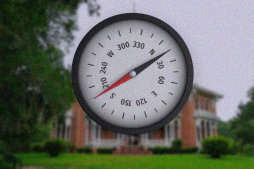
**195** °
